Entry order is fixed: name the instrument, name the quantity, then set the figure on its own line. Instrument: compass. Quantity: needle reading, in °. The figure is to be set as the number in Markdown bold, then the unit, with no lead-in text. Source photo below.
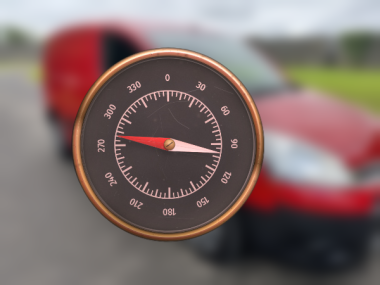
**280** °
